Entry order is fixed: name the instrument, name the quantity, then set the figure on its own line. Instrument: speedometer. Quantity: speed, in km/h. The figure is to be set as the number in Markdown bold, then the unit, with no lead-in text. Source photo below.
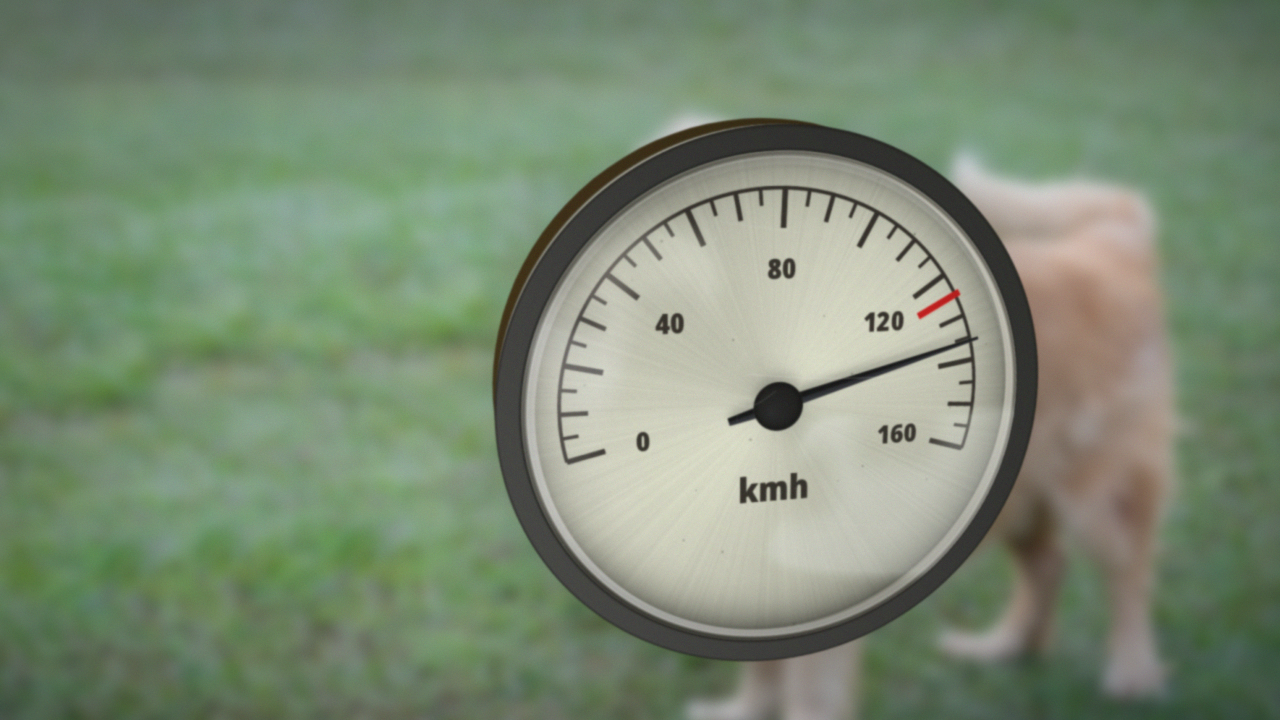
**135** km/h
